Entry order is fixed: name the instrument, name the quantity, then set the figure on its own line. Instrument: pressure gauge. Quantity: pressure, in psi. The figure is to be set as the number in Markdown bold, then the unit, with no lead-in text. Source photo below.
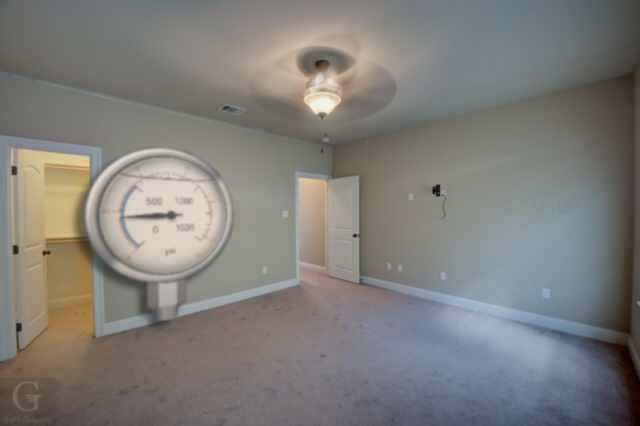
**250** psi
